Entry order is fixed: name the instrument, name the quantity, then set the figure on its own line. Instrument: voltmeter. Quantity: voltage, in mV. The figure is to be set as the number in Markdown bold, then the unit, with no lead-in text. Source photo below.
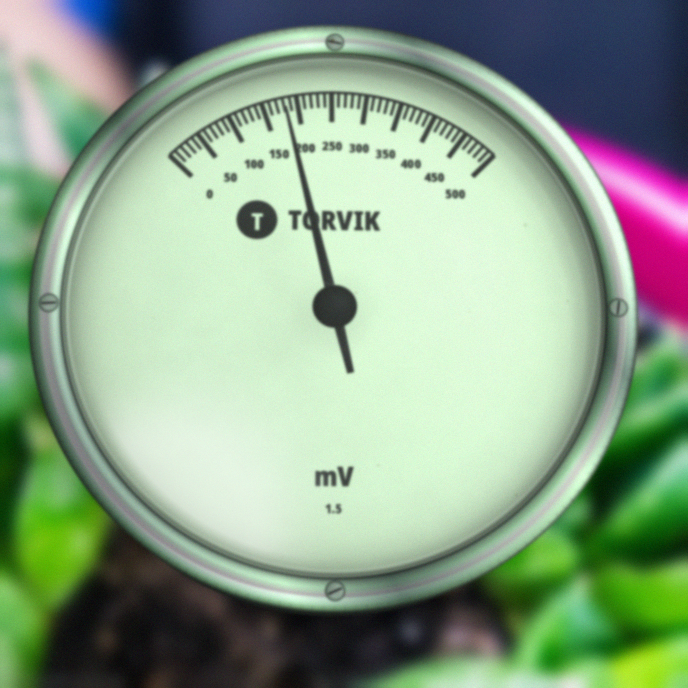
**180** mV
